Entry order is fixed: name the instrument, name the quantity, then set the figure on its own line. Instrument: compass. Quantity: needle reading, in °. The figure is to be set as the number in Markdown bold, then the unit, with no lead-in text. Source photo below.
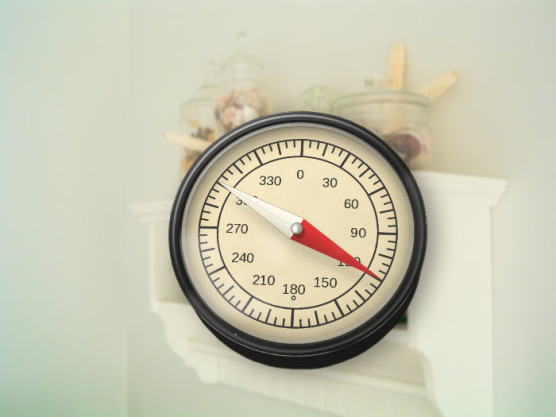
**120** °
